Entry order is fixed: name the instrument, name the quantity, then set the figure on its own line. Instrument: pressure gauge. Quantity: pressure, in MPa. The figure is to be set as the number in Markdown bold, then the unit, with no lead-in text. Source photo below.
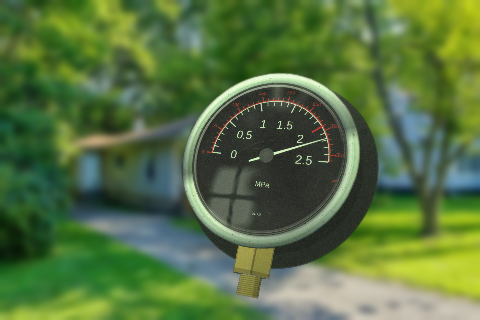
**2.2** MPa
